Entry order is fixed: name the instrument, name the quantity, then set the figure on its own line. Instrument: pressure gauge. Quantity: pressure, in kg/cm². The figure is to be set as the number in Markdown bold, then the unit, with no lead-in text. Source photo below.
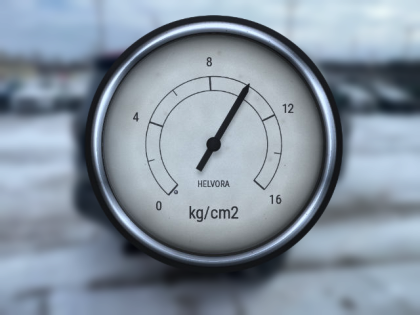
**10** kg/cm²
